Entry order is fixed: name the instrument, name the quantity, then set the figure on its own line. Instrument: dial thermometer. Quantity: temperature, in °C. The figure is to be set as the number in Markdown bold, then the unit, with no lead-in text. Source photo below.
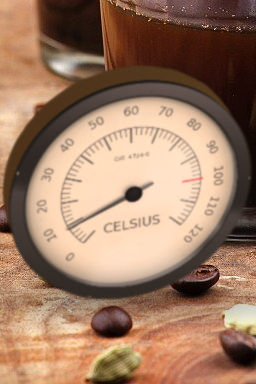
**10** °C
